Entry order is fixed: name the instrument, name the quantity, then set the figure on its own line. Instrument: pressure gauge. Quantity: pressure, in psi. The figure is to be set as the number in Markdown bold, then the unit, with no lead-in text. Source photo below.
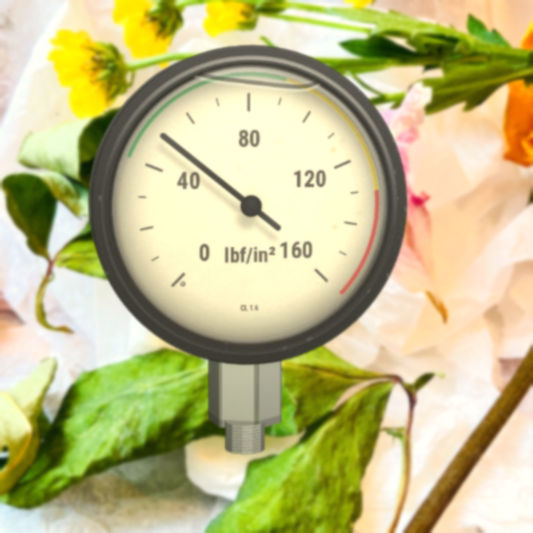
**50** psi
